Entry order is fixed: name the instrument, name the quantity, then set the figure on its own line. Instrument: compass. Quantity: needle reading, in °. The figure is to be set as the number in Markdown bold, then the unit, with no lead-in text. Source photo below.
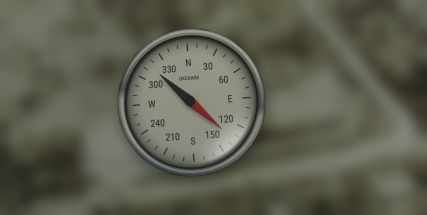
**135** °
